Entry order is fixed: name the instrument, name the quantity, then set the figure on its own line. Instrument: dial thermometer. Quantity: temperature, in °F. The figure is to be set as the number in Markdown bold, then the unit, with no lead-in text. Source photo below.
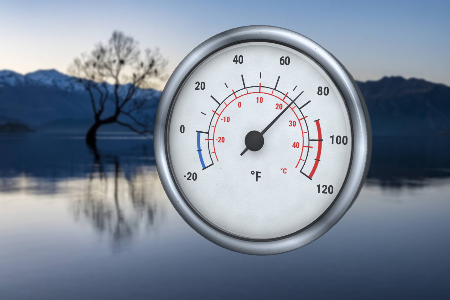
**75** °F
